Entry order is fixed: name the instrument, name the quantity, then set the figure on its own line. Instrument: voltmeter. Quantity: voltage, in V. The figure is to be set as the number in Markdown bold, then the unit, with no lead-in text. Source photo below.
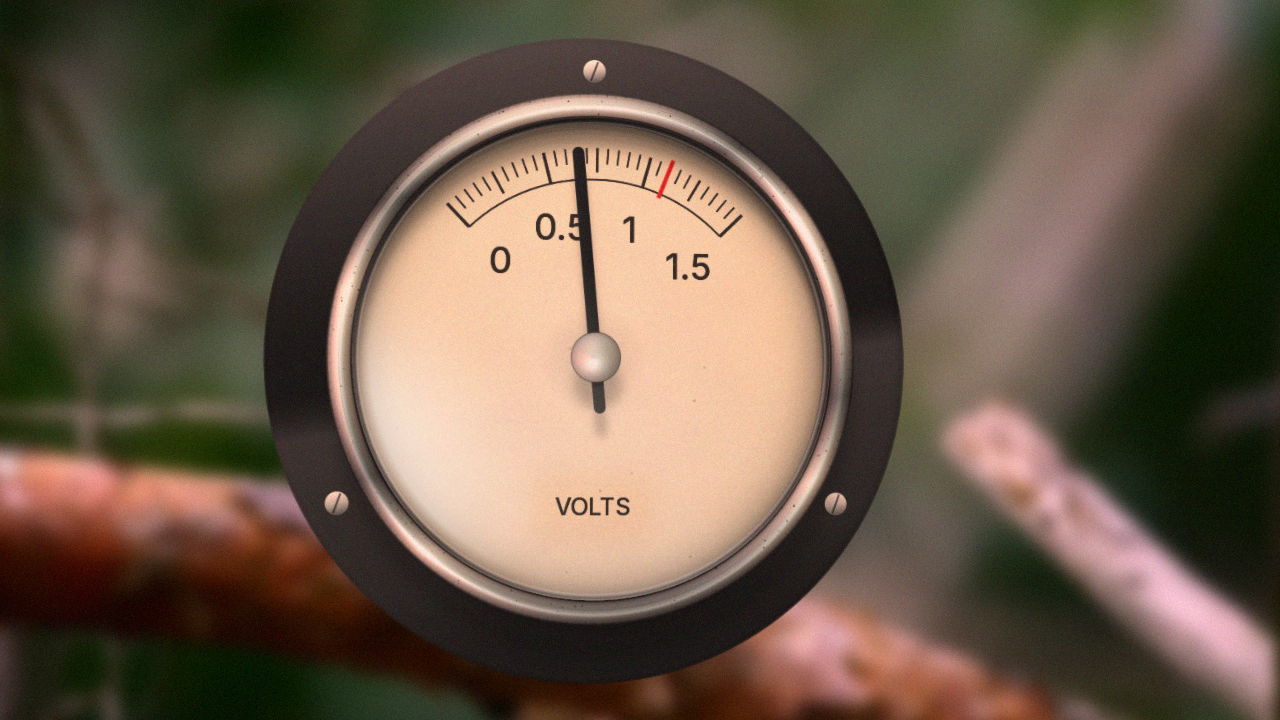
**0.65** V
